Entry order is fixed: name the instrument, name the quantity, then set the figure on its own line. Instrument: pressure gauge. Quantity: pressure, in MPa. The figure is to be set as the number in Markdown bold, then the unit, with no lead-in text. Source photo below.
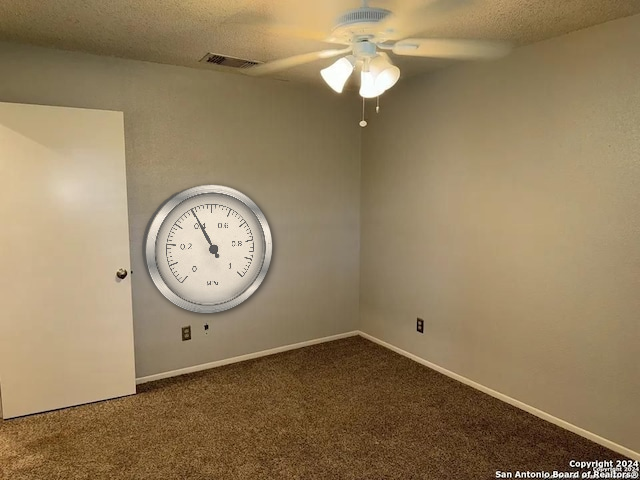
**0.4** MPa
